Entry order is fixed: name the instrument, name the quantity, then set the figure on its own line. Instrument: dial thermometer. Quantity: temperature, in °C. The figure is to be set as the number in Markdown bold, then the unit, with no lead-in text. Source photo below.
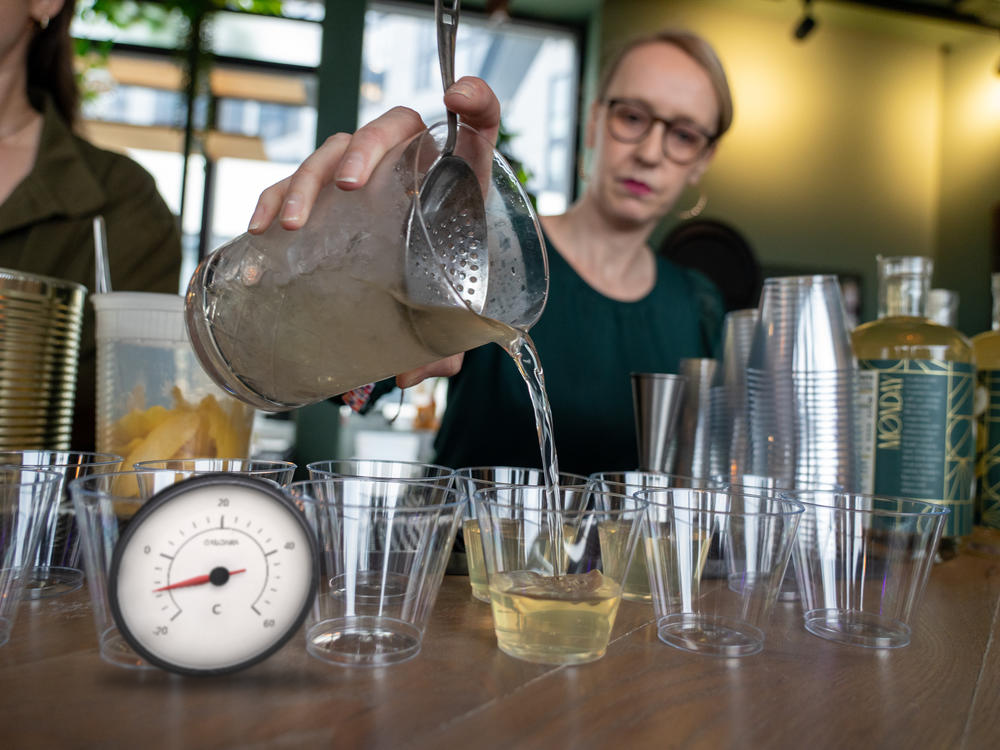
**-10** °C
